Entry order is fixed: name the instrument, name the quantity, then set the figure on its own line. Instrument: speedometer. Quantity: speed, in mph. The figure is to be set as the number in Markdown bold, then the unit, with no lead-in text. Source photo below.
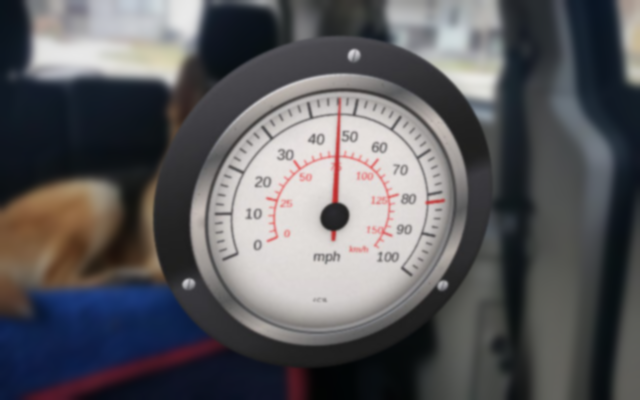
**46** mph
